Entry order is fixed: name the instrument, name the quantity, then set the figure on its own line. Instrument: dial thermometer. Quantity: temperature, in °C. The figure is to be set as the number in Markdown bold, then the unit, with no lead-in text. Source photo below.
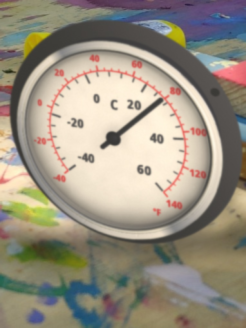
**26** °C
